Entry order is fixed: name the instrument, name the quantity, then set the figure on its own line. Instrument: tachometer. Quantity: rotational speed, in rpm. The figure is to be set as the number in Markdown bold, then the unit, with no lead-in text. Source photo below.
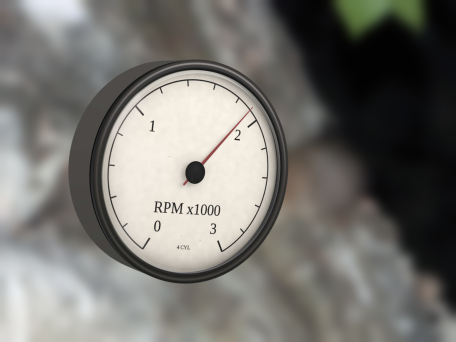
**1900** rpm
